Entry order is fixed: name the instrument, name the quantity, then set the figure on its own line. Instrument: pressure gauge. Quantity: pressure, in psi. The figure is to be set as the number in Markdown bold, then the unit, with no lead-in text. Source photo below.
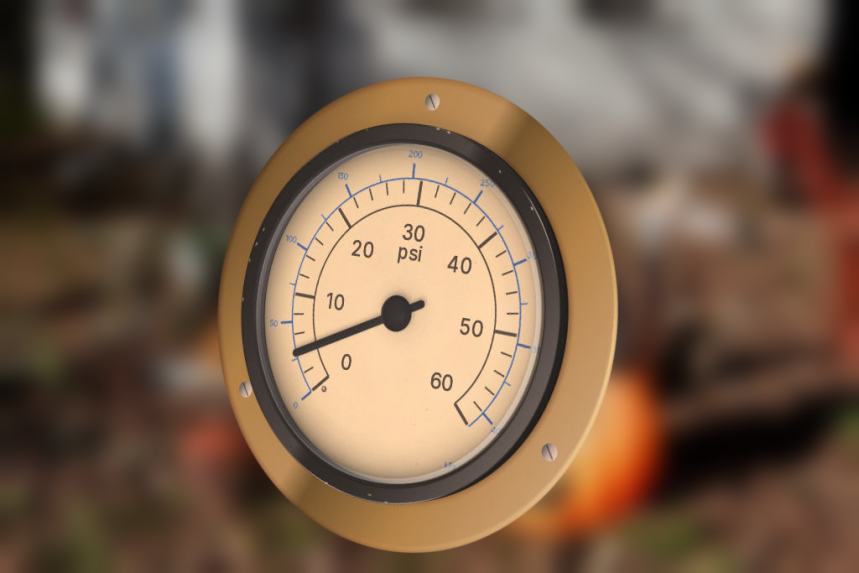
**4** psi
